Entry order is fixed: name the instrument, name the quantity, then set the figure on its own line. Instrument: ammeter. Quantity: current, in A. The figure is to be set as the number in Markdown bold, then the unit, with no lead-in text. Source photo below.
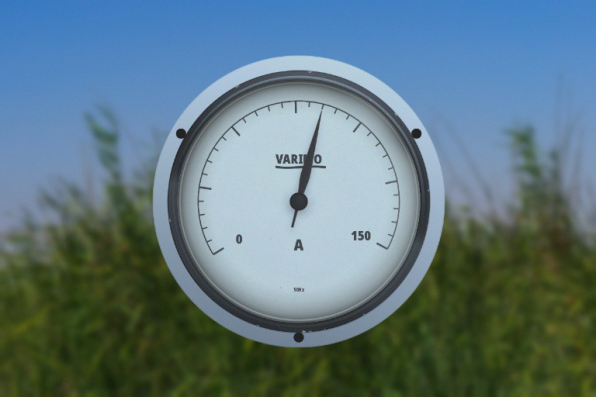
**85** A
